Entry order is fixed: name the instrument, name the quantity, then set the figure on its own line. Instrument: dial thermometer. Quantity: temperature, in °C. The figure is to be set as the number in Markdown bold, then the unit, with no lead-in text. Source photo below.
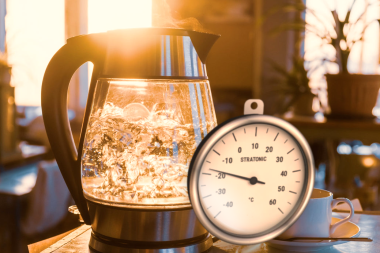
**-17.5** °C
